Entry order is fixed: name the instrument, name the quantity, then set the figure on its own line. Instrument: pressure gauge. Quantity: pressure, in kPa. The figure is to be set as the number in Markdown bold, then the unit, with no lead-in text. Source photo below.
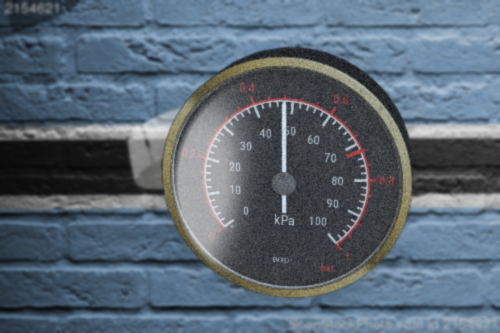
**48** kPa
